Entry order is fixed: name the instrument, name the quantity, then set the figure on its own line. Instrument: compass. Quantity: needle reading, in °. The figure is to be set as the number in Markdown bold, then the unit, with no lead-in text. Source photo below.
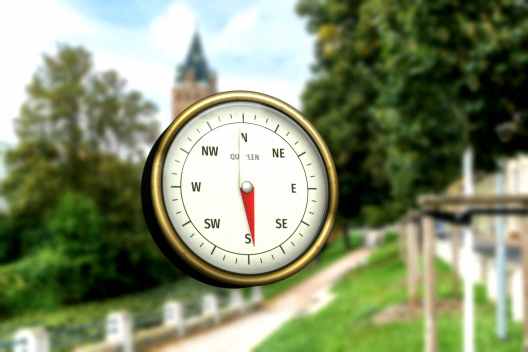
**175** °
